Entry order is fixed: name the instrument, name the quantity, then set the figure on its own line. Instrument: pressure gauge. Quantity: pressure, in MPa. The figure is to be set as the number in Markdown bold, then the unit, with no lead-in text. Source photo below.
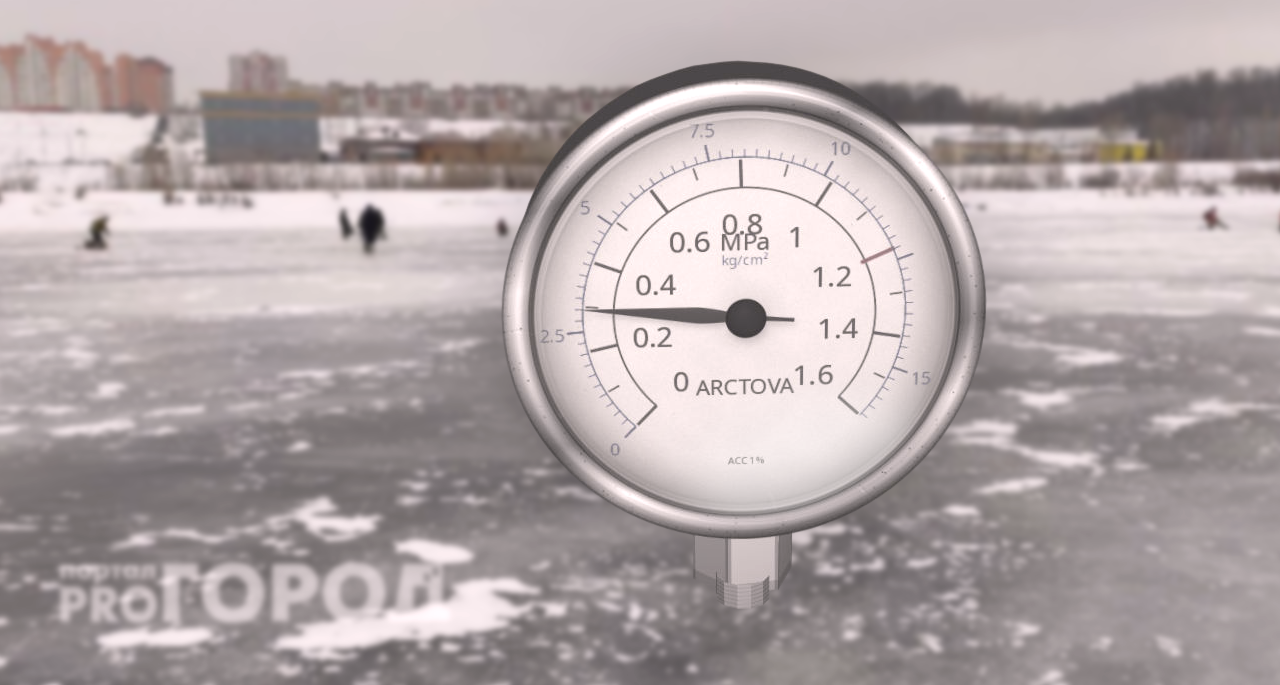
**0.3** MPa
